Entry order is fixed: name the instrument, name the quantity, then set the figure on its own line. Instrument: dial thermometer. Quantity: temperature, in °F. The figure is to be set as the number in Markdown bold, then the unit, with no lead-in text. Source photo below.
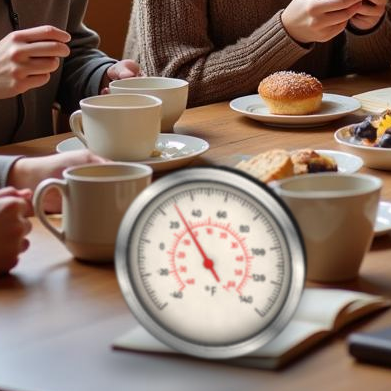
**30** °F
